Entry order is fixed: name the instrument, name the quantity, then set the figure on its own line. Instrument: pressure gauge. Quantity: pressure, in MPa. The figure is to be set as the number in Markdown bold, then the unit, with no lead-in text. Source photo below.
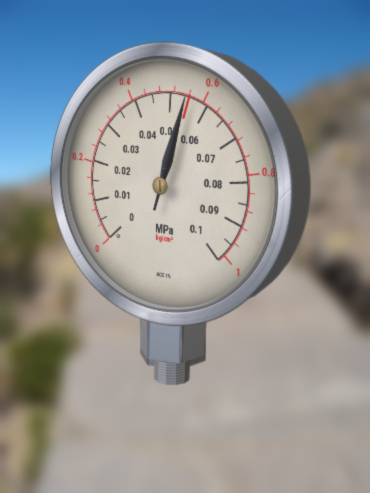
**0.055** MPa
